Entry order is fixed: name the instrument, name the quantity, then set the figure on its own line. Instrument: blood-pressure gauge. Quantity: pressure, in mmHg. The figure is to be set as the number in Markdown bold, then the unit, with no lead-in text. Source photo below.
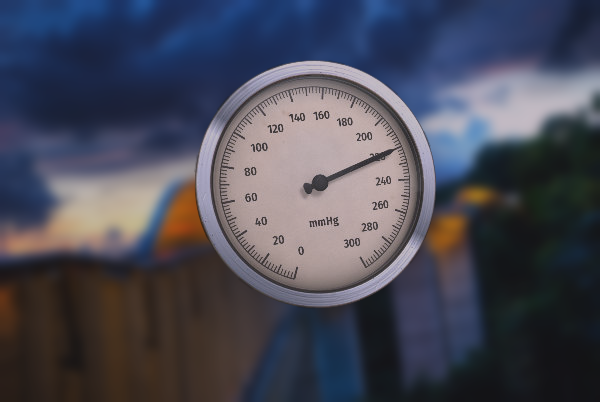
**220** mmHg
